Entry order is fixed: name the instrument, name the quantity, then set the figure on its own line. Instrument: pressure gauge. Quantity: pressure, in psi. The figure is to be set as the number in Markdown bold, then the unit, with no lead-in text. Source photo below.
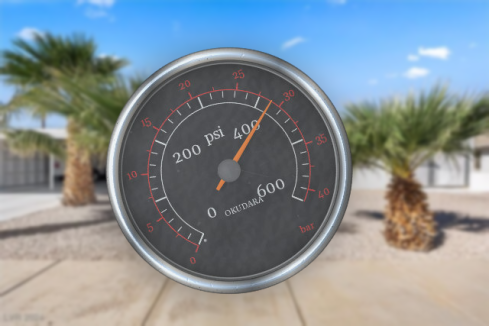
**420** psi
